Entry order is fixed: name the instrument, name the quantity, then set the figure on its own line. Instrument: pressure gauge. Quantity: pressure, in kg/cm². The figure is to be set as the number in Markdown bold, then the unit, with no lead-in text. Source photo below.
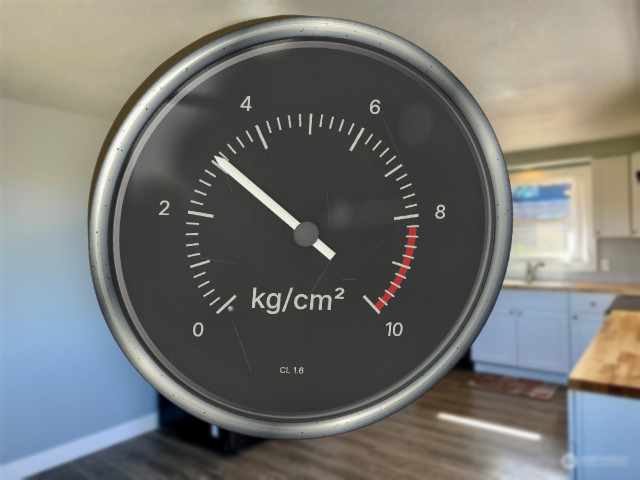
**3.1** kg/cm²
